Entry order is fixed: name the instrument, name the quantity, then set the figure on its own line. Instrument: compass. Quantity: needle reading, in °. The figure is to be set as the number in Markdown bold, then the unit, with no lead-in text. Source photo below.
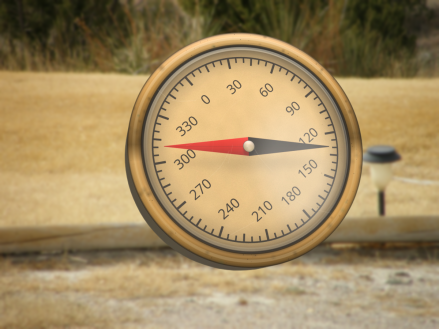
**310** °
